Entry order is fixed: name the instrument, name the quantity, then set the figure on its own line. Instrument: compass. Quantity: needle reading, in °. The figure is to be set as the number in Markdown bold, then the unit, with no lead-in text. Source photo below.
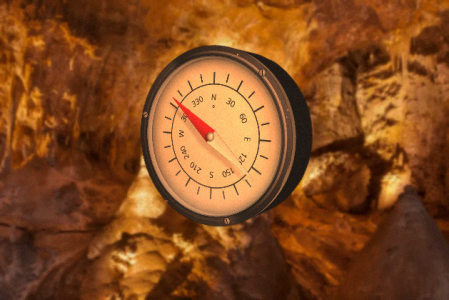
**307.5** °
